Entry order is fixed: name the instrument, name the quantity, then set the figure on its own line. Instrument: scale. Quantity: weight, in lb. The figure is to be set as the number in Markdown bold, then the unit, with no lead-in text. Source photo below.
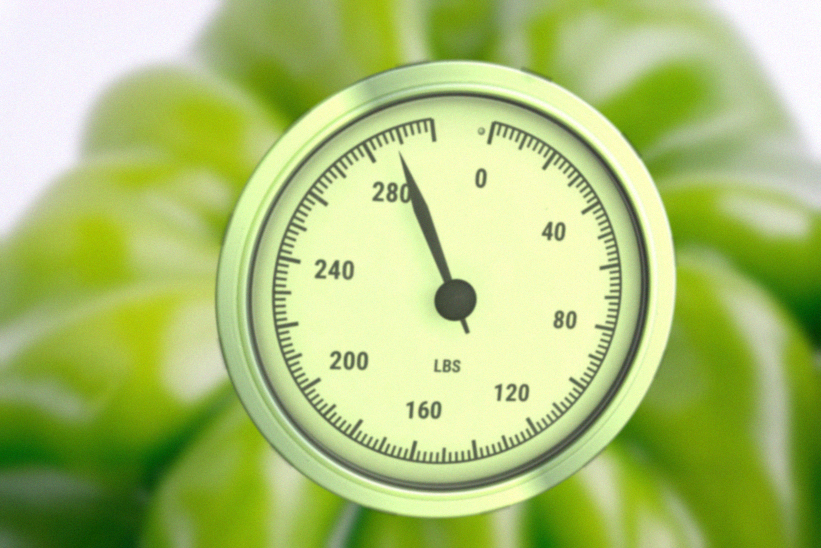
**288** lb
